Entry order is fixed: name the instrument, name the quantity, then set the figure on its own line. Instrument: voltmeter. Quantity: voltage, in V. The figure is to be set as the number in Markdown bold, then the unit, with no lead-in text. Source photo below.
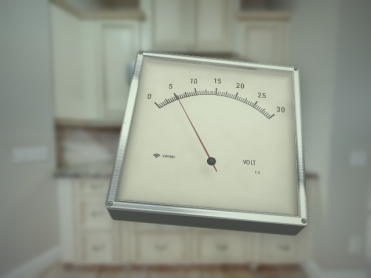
**5** V
